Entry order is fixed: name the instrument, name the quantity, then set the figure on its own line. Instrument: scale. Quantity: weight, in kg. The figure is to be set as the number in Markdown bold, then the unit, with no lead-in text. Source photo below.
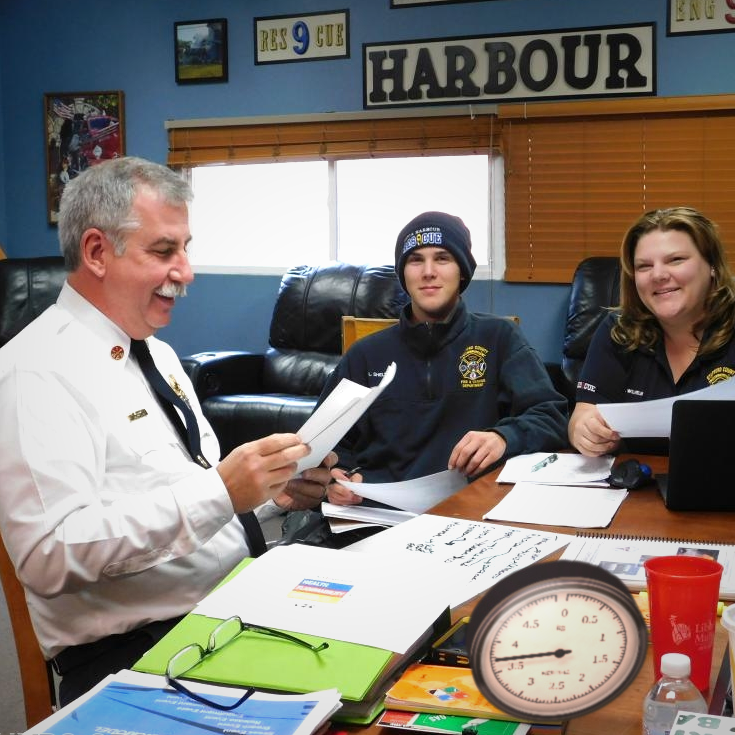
**3.75** kg
